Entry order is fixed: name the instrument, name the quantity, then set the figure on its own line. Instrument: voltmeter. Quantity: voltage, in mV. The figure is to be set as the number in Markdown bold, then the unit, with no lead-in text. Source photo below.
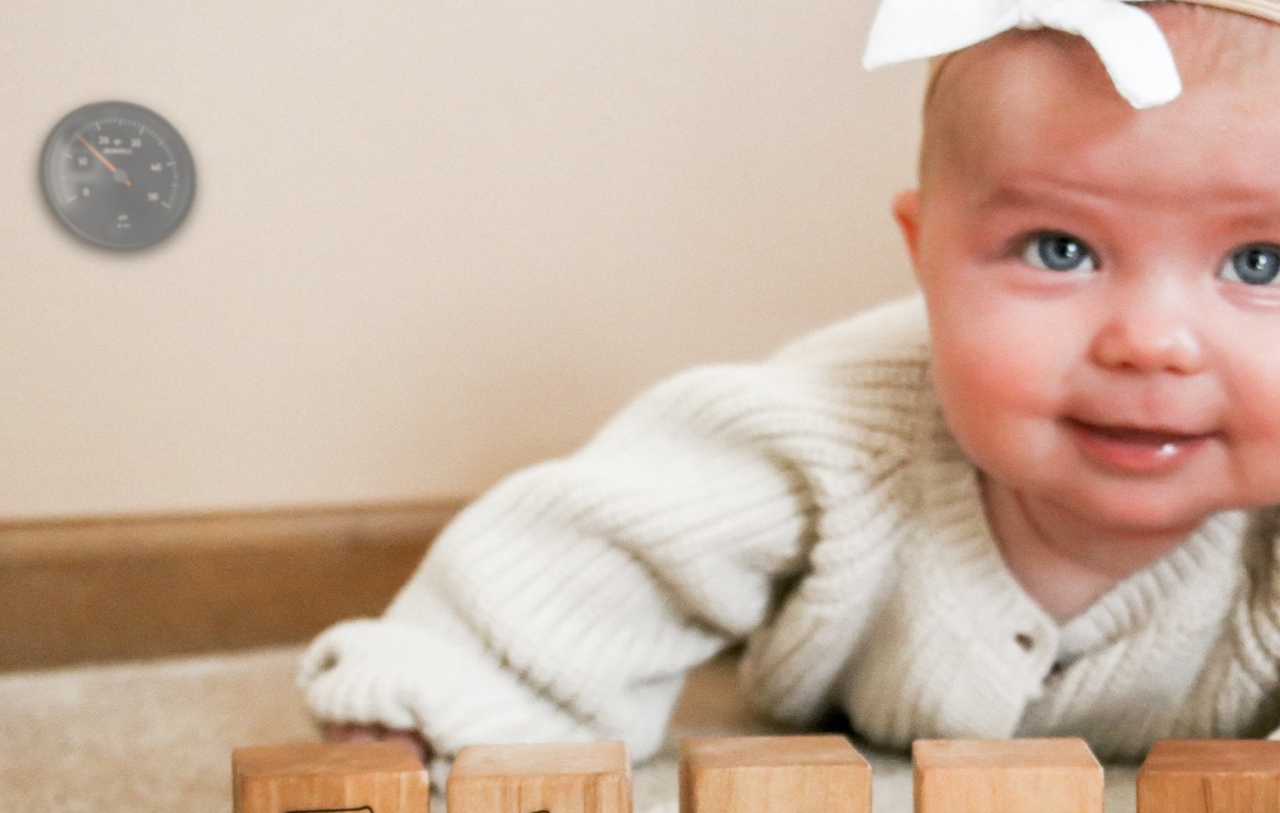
**15** mV
